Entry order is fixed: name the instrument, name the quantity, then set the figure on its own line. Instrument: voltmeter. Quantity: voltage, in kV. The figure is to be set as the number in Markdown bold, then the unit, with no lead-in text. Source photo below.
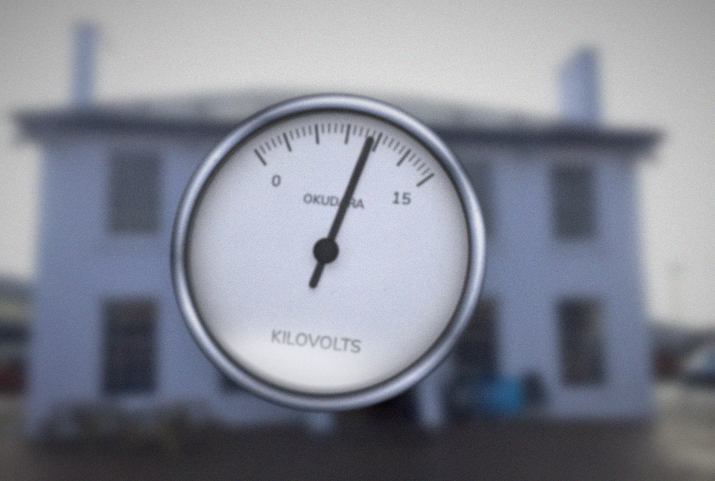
**9.5** kV
